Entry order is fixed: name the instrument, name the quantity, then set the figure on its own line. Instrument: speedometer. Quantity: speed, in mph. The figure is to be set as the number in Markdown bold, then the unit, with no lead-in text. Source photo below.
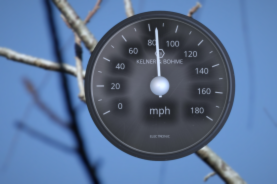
**85** mph
